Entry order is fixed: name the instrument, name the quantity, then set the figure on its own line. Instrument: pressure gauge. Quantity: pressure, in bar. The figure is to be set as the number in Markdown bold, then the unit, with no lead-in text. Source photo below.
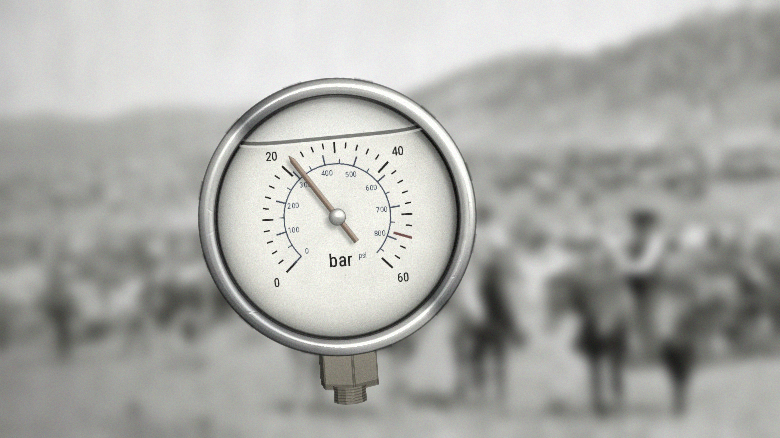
**22** bar
